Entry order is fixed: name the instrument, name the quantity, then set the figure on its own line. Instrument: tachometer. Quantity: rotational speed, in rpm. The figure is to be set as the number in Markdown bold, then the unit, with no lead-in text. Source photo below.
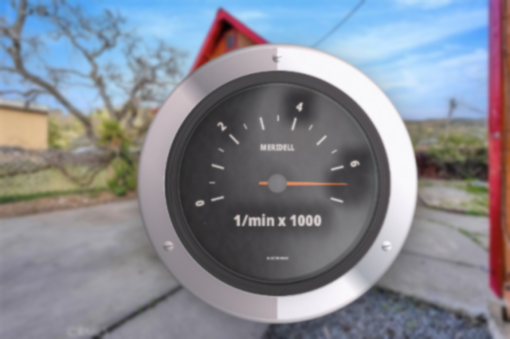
**6500** rpm
